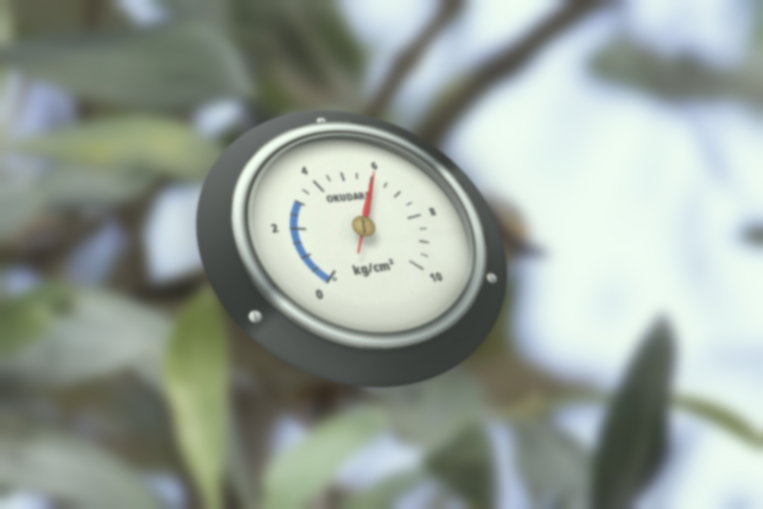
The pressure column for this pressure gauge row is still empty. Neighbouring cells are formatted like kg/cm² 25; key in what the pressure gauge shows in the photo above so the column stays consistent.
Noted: kg/cm² 6
